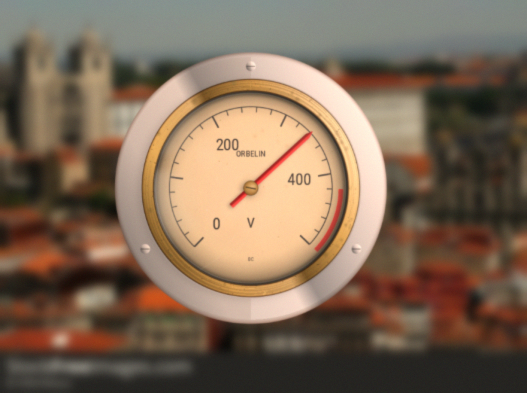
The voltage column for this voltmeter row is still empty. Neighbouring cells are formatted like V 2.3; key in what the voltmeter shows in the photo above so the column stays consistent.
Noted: V 340
